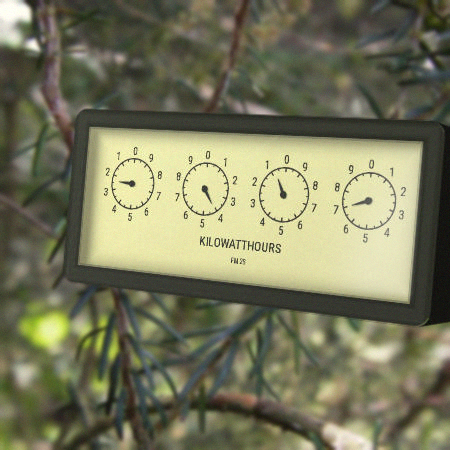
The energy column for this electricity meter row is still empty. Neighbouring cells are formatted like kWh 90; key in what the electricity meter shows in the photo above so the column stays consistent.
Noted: kWh 2407
